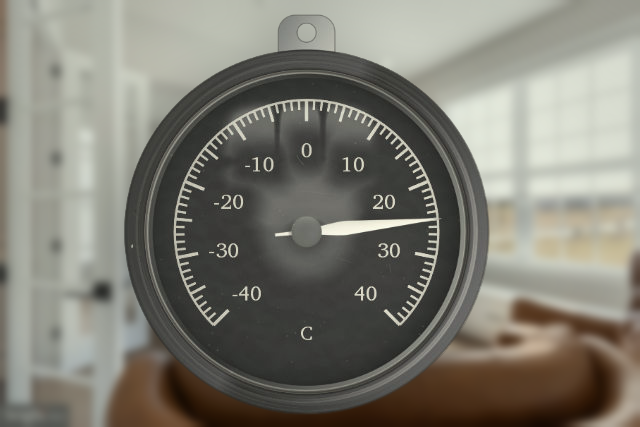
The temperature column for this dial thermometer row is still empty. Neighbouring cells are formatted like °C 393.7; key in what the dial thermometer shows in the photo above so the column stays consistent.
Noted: °C 25
